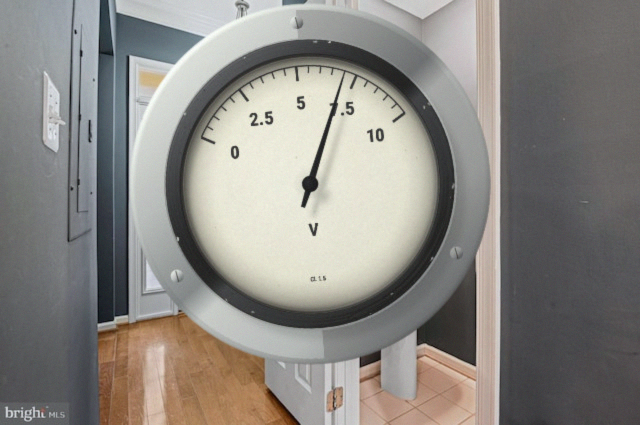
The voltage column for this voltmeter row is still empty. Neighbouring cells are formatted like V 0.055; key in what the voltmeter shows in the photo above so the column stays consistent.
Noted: V 7
